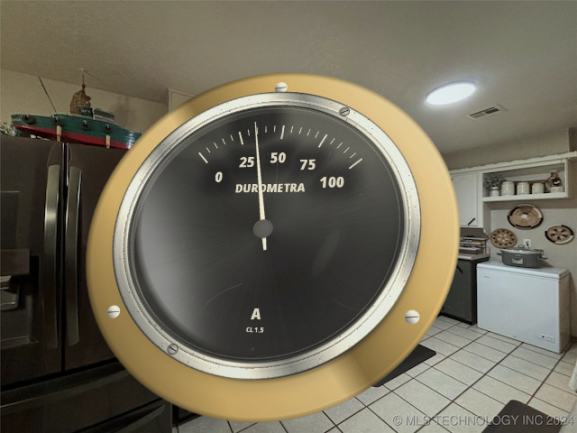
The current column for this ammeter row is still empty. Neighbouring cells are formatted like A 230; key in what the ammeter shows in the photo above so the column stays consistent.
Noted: A 35
